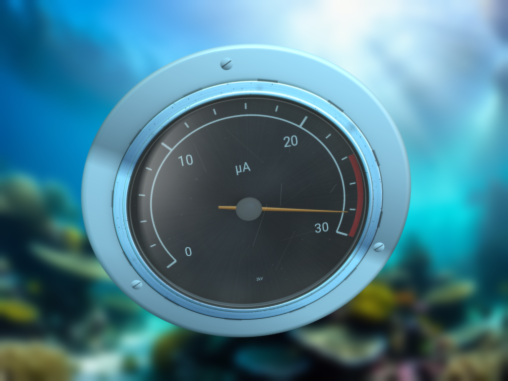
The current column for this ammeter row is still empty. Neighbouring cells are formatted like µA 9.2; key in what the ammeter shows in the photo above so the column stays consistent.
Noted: µA 28
